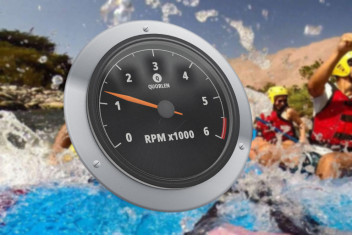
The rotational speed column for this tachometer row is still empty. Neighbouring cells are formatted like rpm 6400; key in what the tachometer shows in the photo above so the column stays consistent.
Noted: rpm 1250
